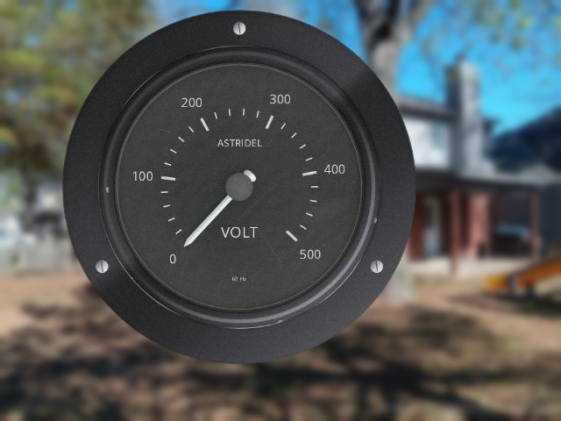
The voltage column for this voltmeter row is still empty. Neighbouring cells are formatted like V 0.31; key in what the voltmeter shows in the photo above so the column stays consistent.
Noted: V 0
